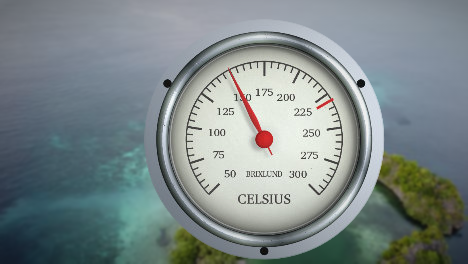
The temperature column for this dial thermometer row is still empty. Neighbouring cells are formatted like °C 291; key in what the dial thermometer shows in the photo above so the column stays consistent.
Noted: °C 150
